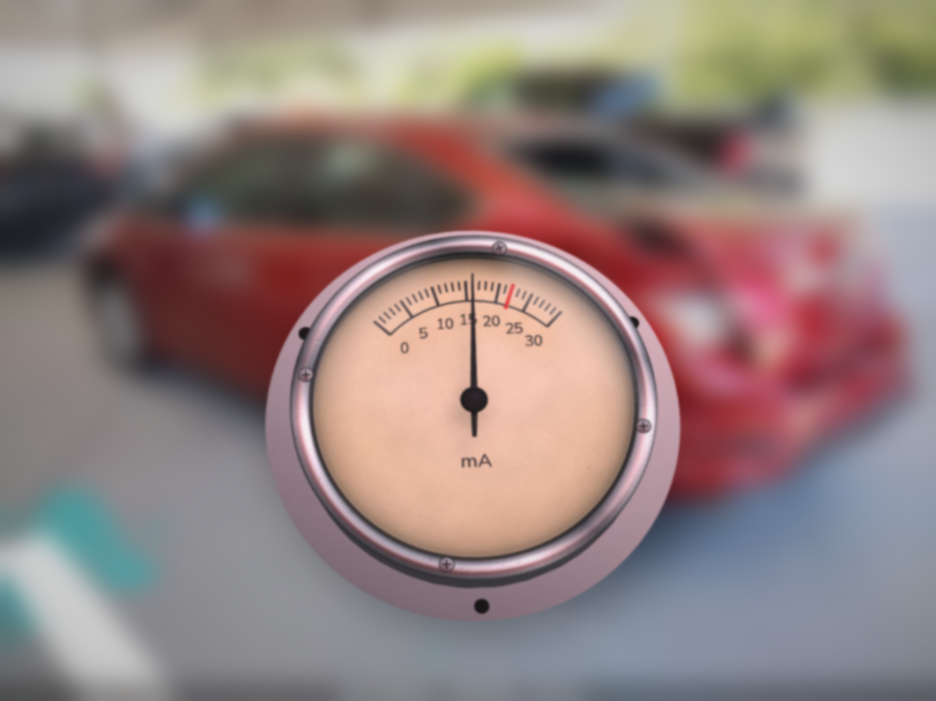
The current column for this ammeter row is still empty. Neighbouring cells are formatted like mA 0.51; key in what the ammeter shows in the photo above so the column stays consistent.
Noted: mA 16
